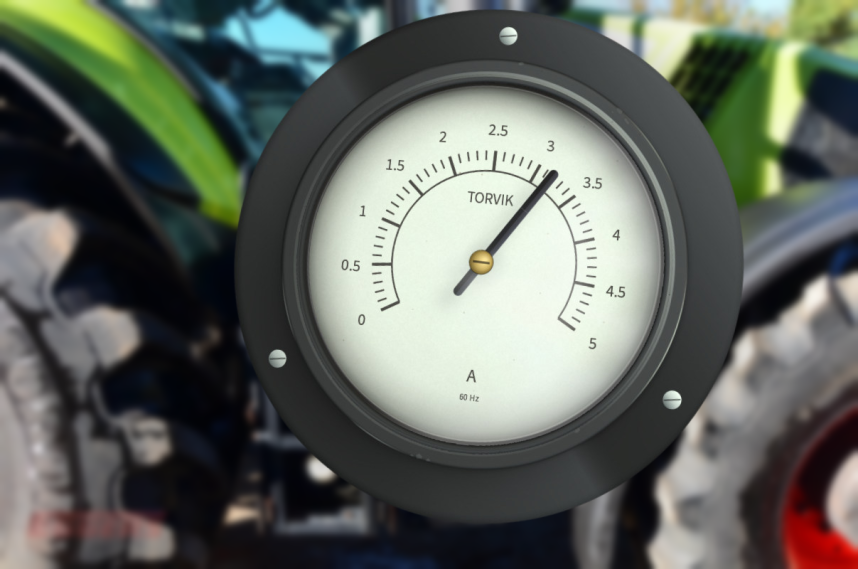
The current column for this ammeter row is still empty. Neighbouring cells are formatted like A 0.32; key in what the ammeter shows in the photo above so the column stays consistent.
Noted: A 3.2
